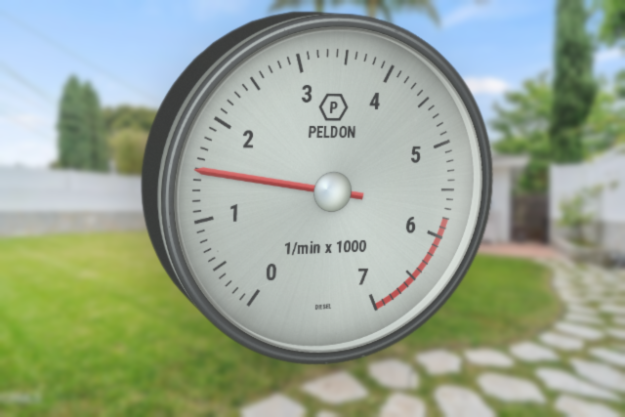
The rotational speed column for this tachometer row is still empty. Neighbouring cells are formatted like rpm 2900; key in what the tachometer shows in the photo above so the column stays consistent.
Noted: rpm 1500
